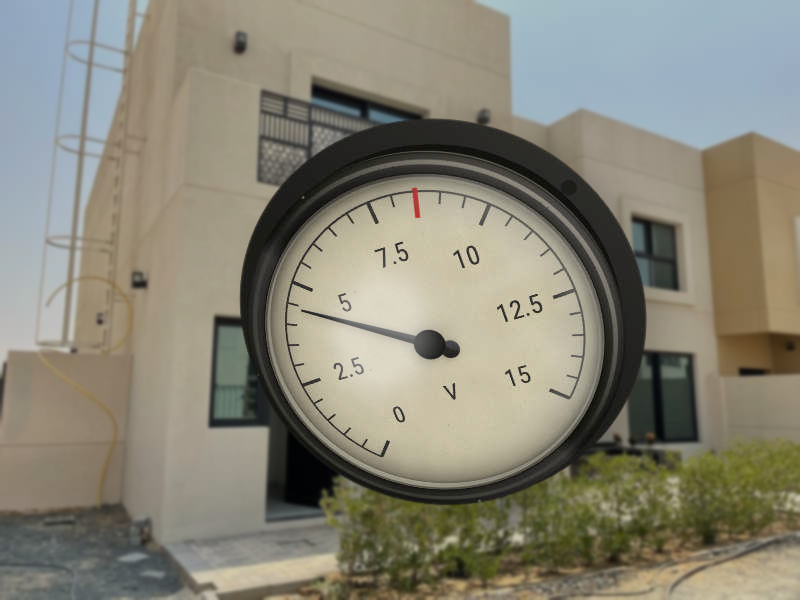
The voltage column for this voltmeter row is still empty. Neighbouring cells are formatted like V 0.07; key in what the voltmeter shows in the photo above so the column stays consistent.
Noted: V 4.5
